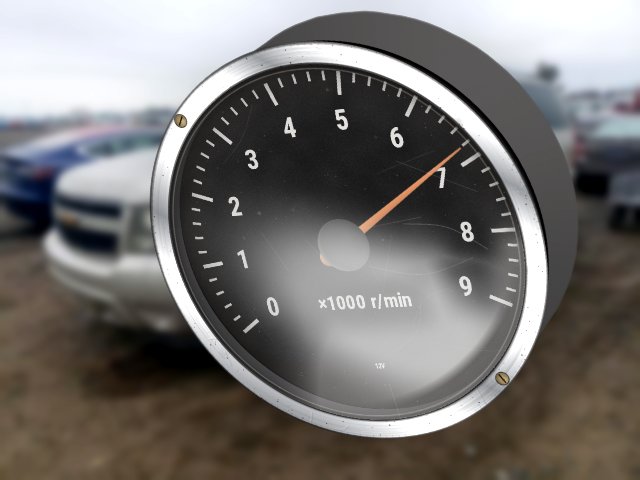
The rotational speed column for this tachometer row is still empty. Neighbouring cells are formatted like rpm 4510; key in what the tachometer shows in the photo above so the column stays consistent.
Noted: rpm 6800
